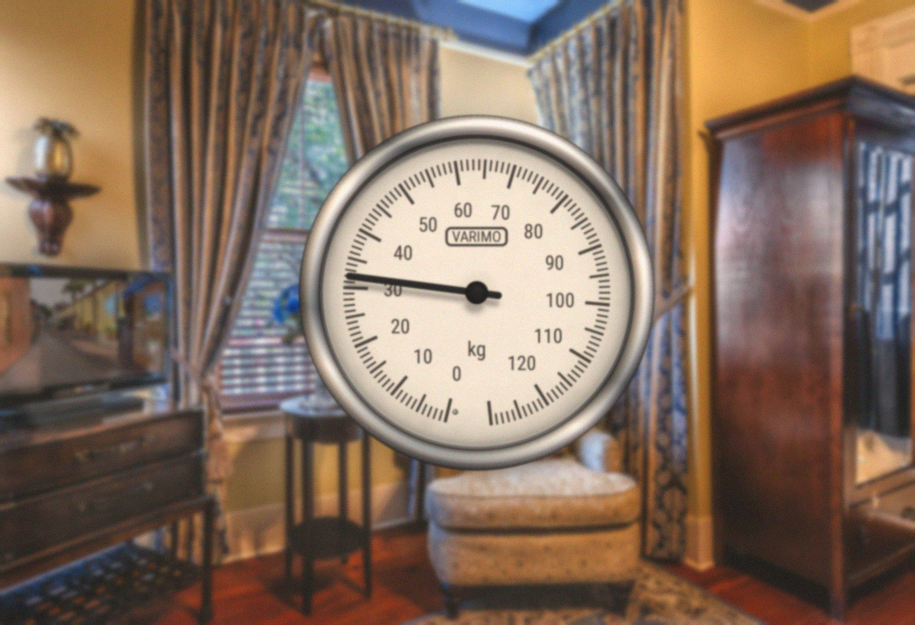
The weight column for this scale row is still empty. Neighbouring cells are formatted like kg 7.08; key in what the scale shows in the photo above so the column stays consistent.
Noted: kg 32
